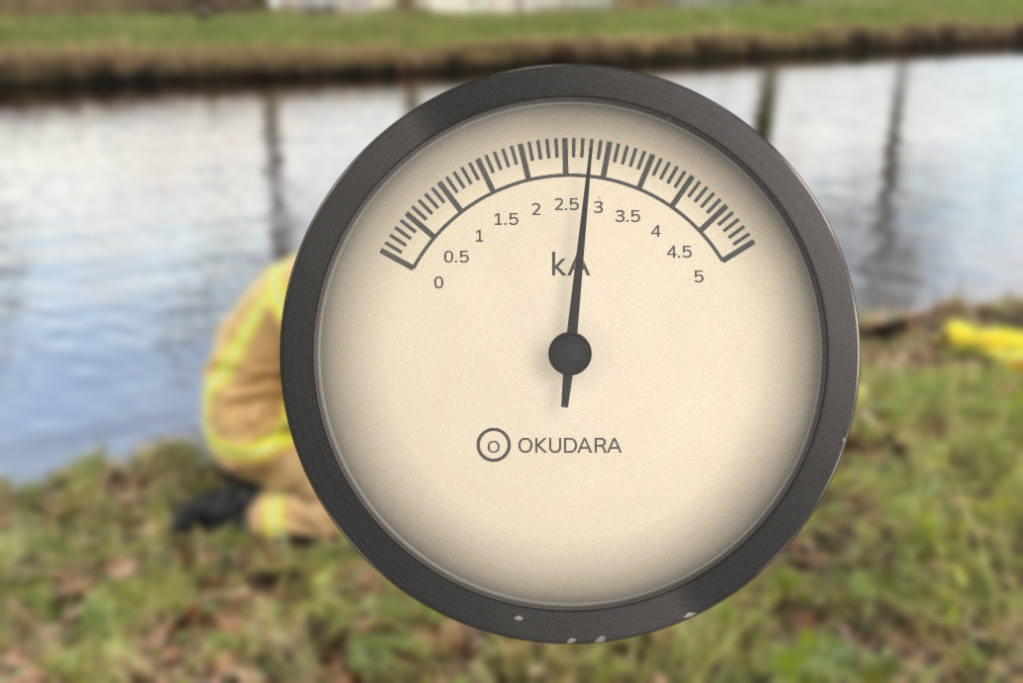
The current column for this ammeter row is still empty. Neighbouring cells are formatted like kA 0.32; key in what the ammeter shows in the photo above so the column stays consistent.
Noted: kA 2.8
